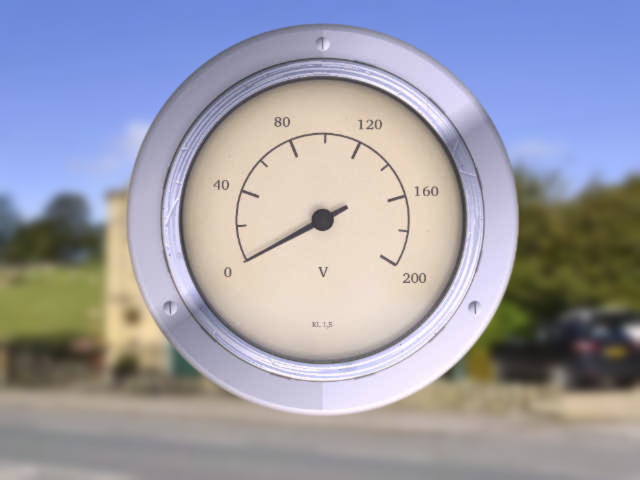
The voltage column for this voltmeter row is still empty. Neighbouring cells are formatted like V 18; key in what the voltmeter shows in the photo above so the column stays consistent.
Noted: V 0
